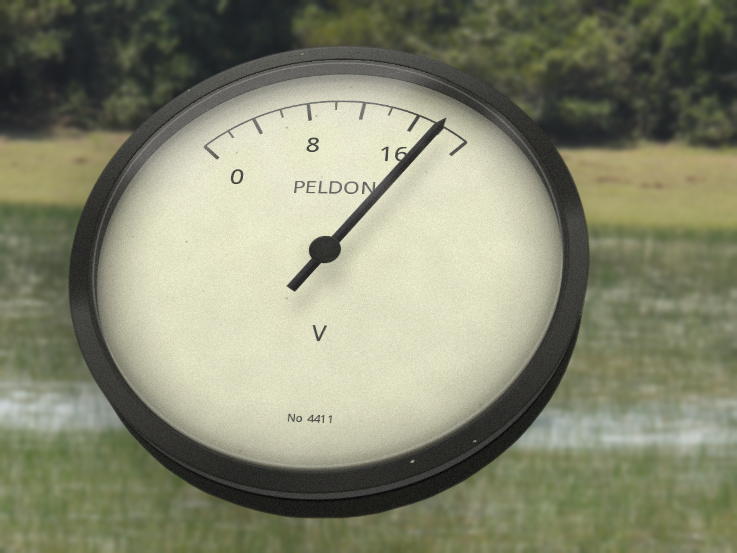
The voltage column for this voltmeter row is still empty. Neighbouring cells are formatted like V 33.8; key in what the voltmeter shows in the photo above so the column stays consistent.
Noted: V 18
